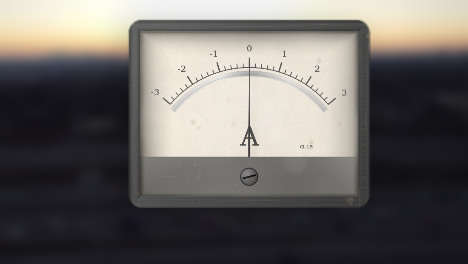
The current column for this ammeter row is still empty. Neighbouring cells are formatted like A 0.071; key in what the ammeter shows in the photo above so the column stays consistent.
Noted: A 0
